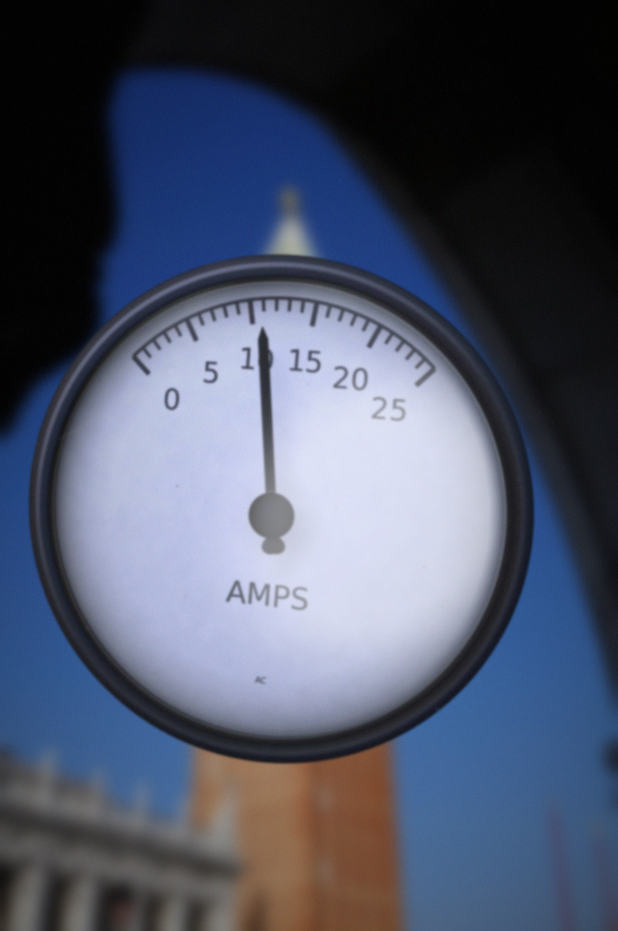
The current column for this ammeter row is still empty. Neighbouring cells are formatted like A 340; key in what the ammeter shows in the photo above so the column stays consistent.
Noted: A 11
